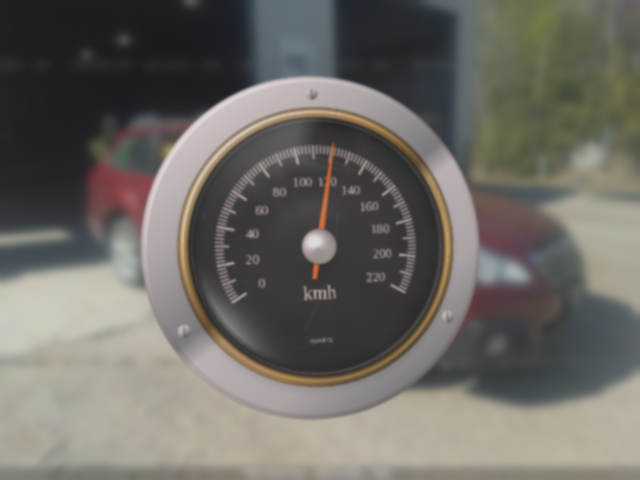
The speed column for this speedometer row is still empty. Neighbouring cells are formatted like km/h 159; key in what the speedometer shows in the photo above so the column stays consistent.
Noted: km/h 120
